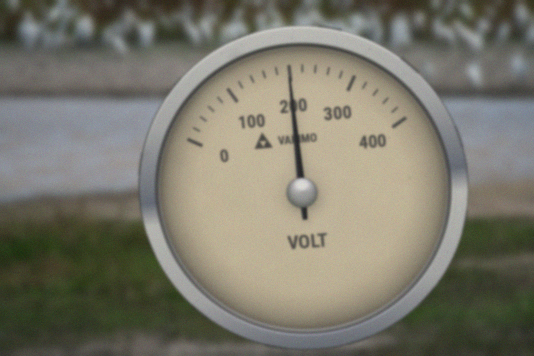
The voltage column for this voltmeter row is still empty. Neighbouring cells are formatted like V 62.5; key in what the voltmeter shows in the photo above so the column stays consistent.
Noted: V 200
